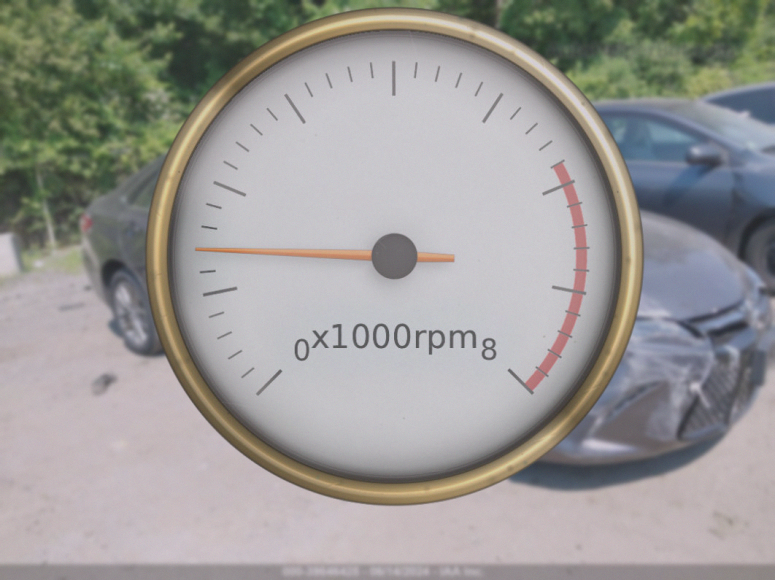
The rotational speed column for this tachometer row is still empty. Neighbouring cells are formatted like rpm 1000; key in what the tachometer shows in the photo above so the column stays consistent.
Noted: rpm 1400
